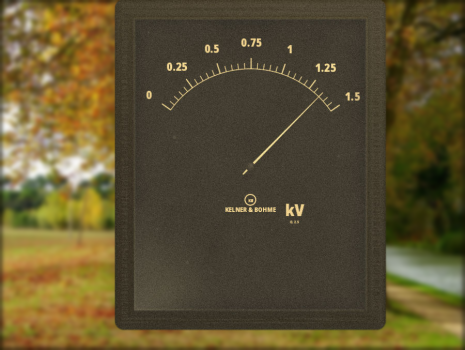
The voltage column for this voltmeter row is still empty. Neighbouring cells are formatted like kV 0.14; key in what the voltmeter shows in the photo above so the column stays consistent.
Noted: kV 1.35
